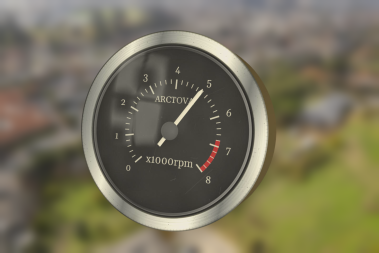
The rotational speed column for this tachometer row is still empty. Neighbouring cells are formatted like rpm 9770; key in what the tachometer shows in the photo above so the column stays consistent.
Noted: rpm 5000
